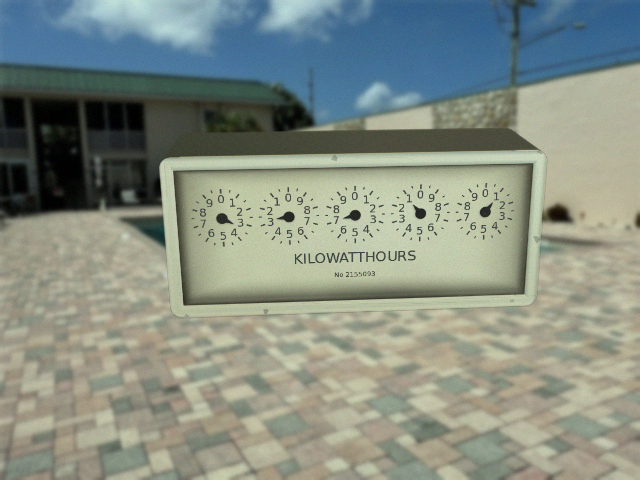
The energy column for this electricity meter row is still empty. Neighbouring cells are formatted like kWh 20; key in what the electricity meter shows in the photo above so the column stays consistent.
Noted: kWh 32711
